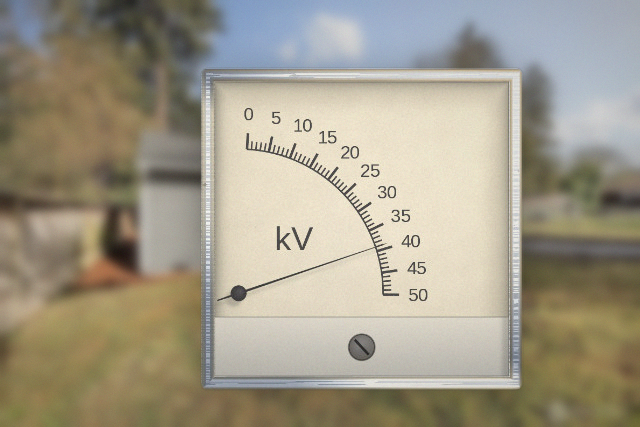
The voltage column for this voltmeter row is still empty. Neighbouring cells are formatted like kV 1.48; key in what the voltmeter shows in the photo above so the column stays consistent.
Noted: kV 39
